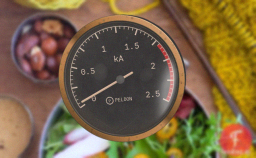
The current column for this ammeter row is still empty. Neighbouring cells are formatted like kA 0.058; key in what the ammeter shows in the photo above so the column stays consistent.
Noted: kA 0.05
